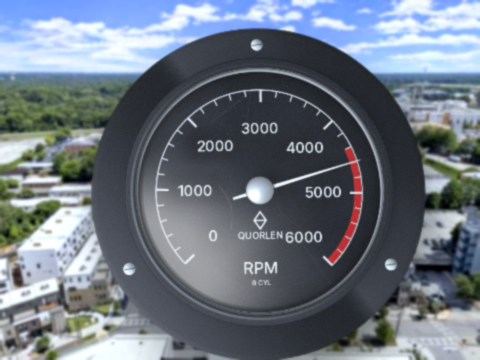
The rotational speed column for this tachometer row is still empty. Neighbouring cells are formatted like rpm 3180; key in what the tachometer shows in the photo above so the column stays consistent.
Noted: rpm 4600
